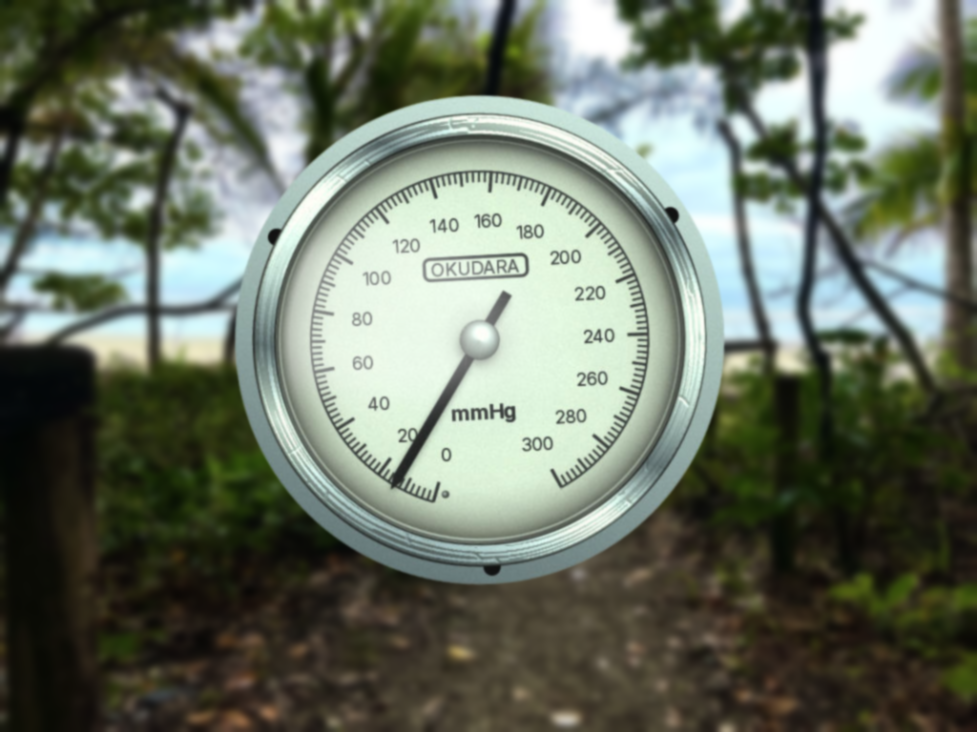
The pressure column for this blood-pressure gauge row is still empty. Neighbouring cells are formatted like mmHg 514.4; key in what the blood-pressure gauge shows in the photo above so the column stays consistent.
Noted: mmHg 14
